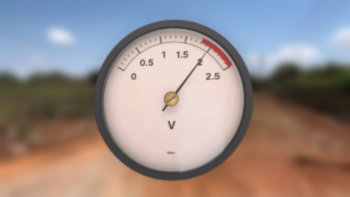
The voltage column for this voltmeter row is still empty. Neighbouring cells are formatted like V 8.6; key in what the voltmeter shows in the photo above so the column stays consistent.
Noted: V 2
